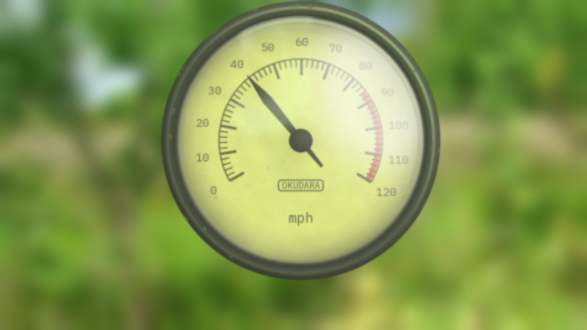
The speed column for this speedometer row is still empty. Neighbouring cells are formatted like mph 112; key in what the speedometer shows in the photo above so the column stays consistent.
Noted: mph 40
